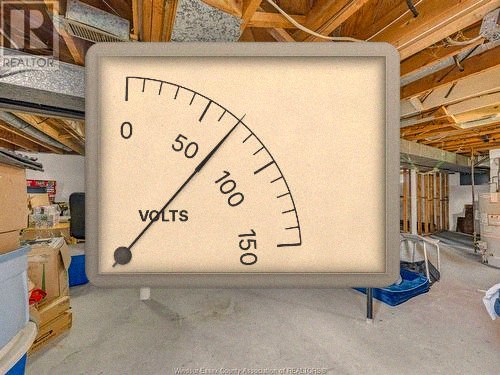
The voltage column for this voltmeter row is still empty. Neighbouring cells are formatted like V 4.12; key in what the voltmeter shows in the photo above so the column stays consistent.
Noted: V 70
